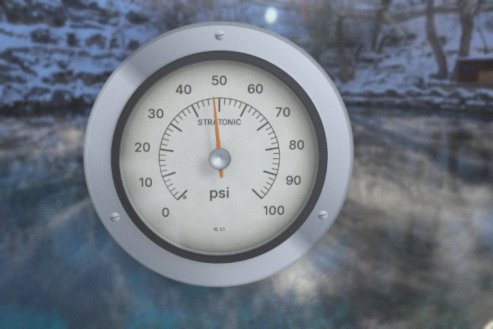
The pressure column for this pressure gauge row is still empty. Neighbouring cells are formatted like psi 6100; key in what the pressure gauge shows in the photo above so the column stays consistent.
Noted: psi 48
